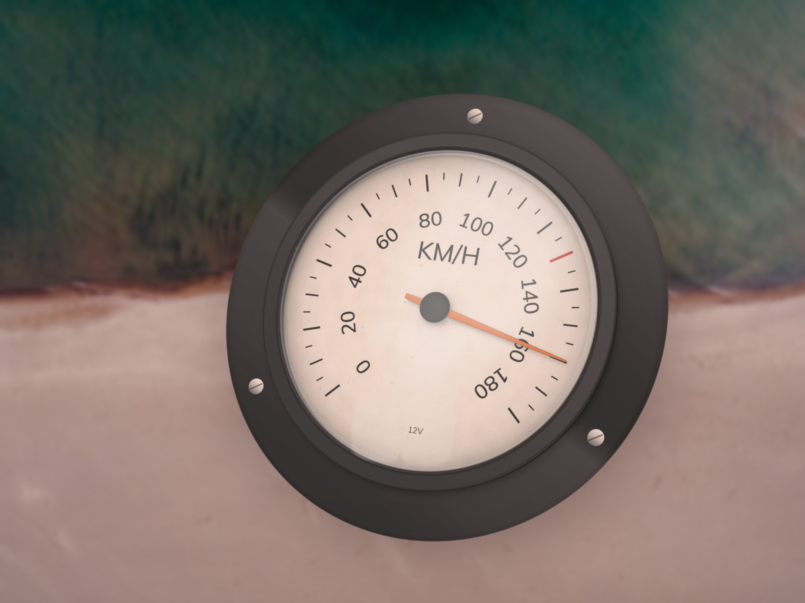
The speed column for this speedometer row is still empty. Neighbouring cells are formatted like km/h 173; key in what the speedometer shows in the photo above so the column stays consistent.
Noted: km/h 160
